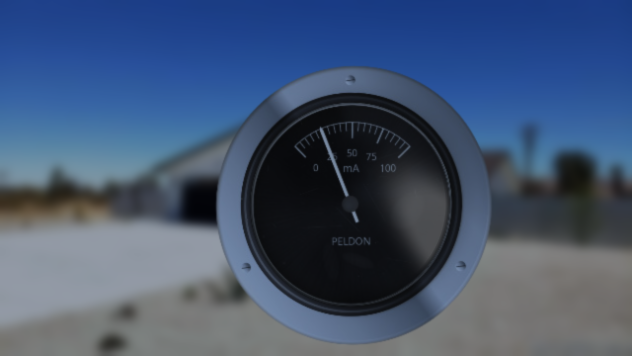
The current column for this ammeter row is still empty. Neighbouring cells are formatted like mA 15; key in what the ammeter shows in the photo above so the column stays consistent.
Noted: mA 25
